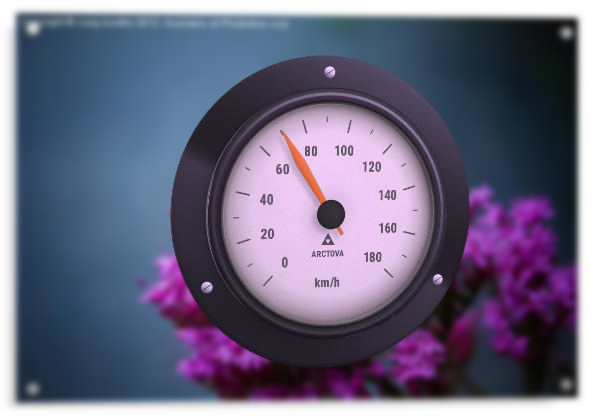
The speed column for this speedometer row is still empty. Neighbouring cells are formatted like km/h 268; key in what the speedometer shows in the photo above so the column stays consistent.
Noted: km/h 70
